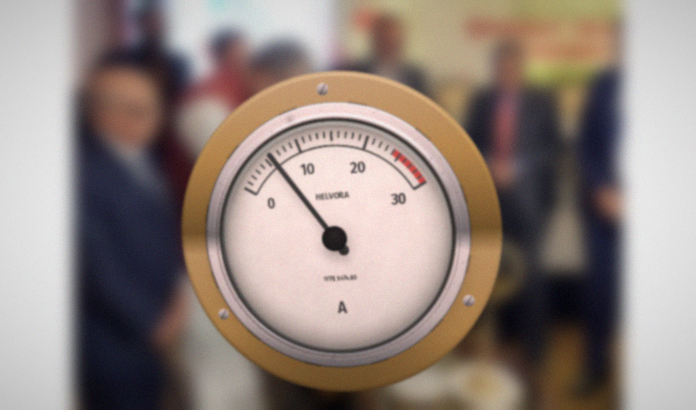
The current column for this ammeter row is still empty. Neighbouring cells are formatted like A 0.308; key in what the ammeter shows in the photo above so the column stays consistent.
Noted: A 6
